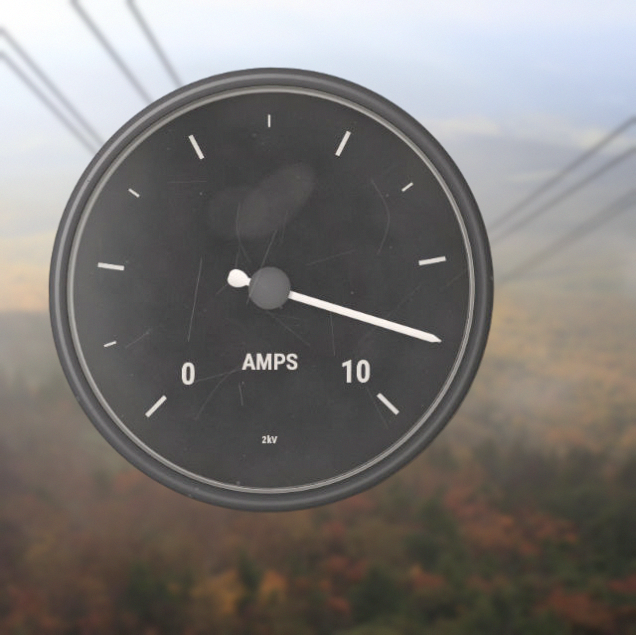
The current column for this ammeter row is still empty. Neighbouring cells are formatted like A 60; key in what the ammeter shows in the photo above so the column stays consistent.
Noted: A 9
